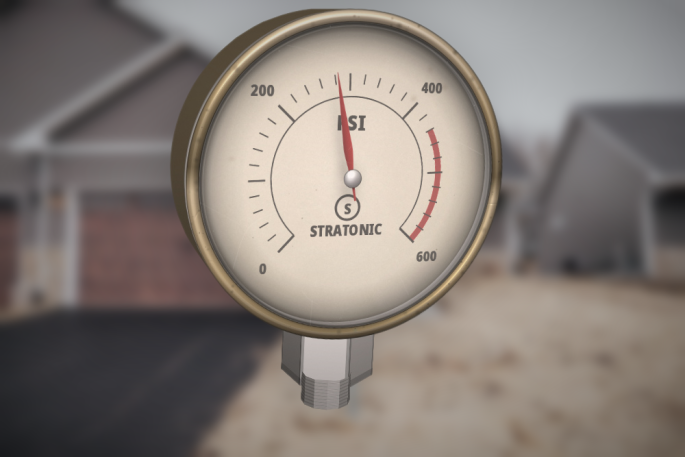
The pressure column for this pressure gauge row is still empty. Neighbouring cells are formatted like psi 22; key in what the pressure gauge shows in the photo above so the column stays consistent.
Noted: psi 280
